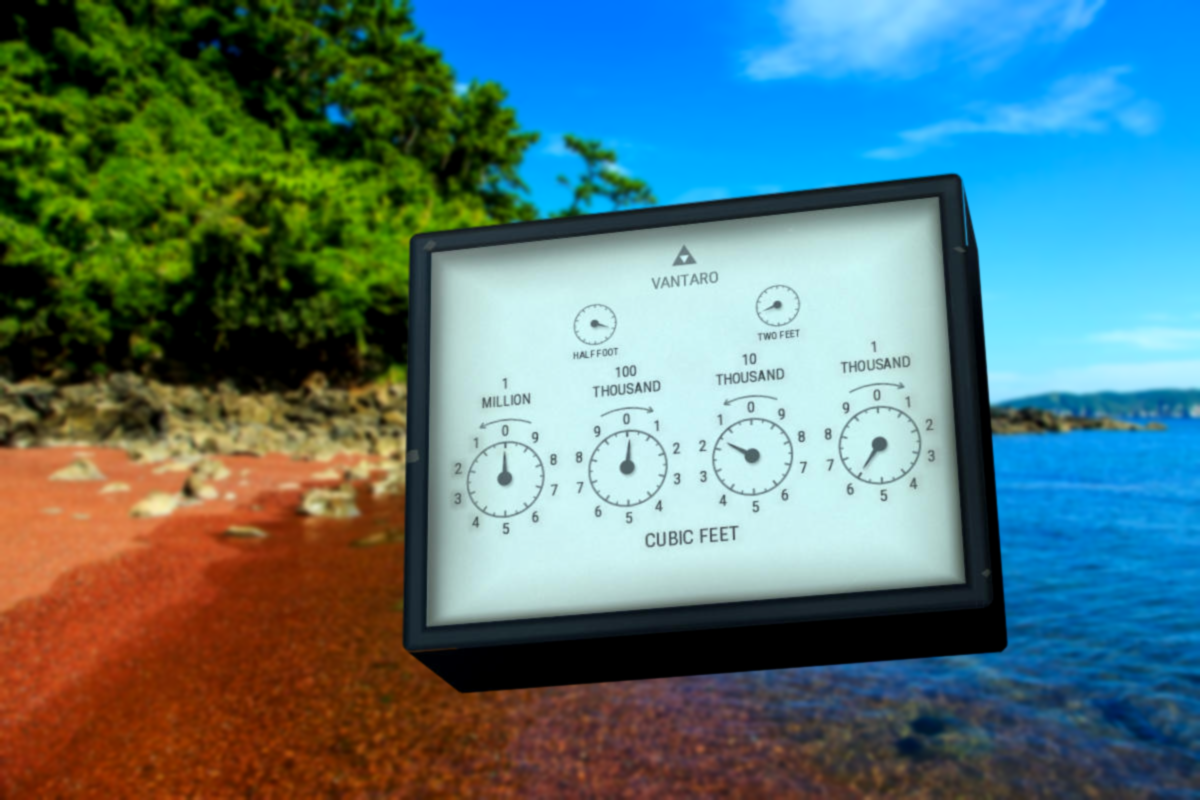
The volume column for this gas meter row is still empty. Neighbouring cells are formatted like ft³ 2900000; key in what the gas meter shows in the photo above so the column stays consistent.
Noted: ft³ 1600
